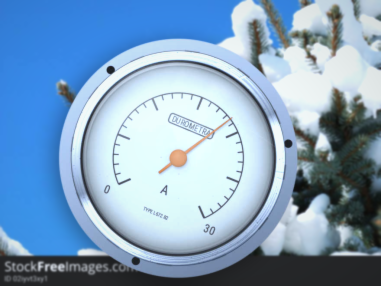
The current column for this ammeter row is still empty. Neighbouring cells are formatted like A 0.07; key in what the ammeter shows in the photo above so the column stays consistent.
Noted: A 18.5
